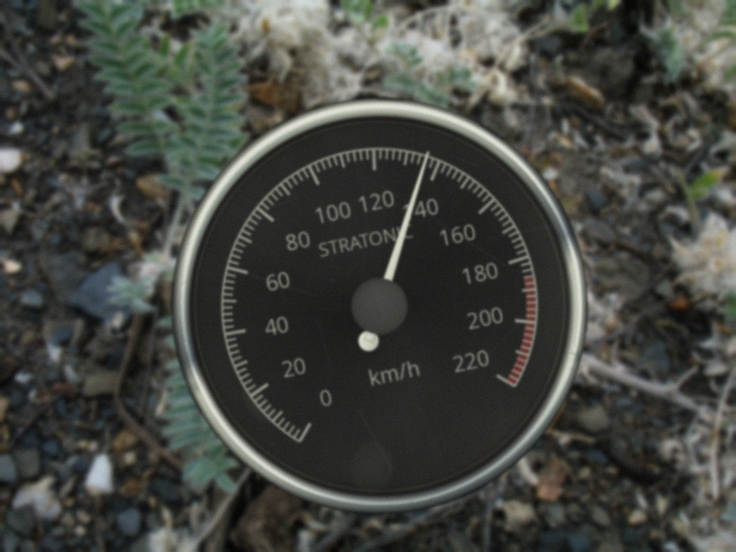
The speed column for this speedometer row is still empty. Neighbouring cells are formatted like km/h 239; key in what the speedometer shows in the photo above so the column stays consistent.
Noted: km/h 136
